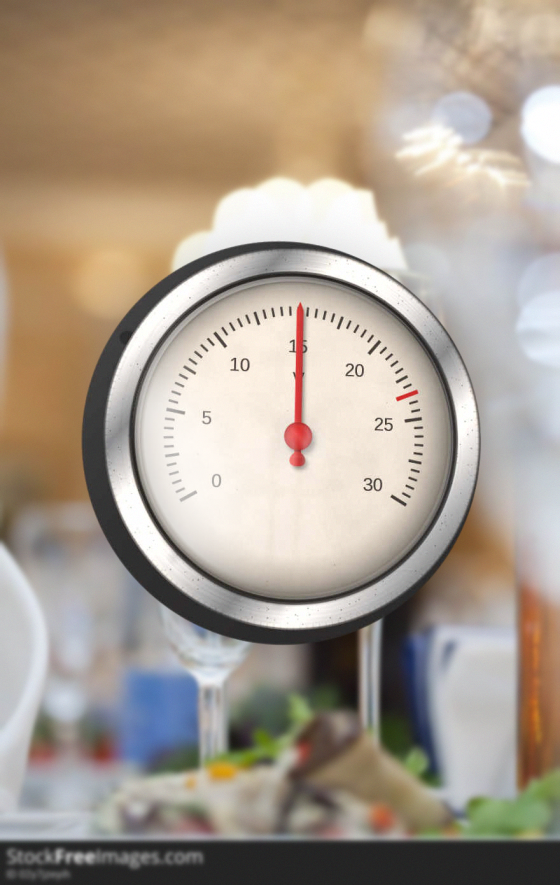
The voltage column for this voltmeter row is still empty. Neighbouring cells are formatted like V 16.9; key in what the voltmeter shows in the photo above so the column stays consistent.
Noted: V 15
